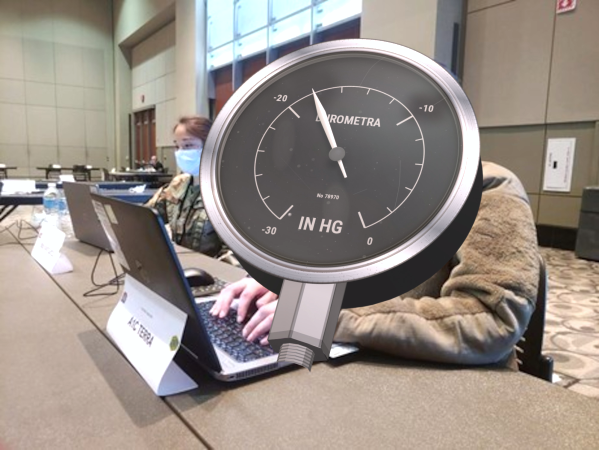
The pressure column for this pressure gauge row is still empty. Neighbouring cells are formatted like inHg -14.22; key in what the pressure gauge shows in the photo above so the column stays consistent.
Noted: inHg -18
